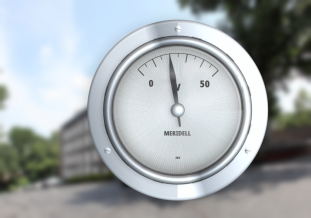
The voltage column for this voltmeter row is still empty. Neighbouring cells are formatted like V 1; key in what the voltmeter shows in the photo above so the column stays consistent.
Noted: V 20
